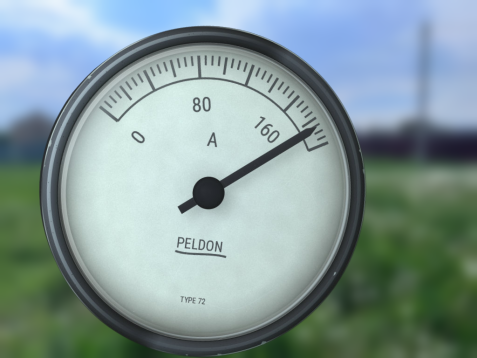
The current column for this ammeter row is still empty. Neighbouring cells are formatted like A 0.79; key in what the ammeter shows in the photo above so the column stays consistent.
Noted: A 185
